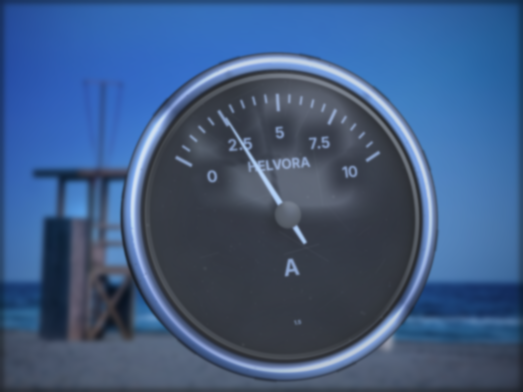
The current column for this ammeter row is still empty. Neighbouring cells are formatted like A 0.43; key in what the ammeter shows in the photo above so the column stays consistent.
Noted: A 2.5
